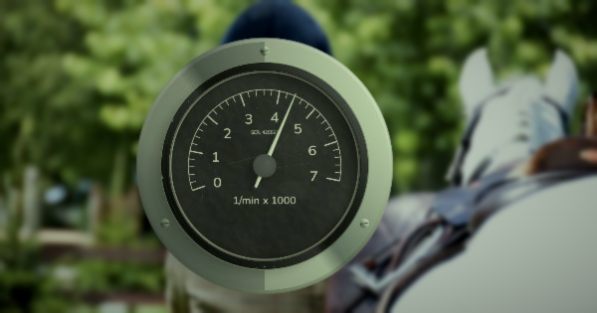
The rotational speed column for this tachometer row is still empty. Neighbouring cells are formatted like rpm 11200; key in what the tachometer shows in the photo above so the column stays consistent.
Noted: rpm 4400
